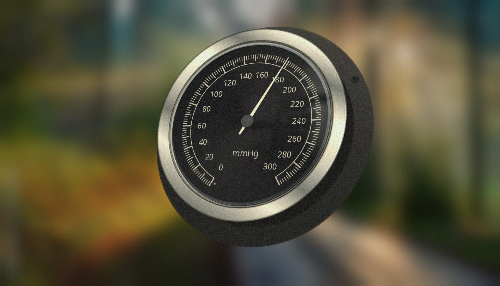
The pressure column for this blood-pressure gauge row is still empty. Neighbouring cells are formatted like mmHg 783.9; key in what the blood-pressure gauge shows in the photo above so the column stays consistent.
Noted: mmHg 180
